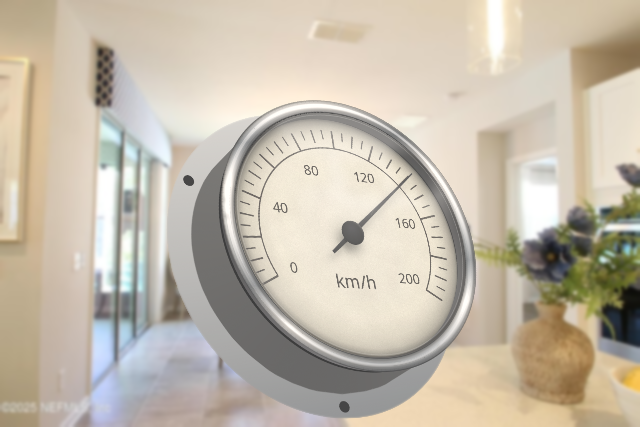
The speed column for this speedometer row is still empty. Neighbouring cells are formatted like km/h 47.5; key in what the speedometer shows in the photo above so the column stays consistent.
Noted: km/h 140
